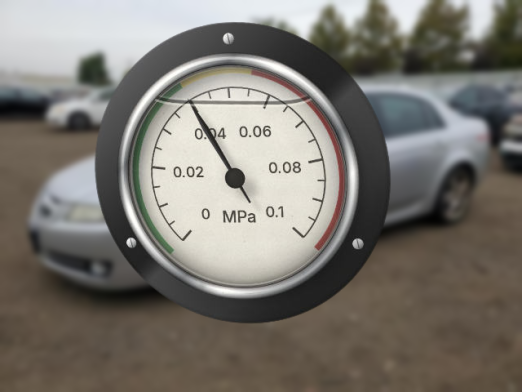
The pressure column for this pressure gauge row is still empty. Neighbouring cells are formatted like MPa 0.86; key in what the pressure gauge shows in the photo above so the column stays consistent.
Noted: MPa 0.04
